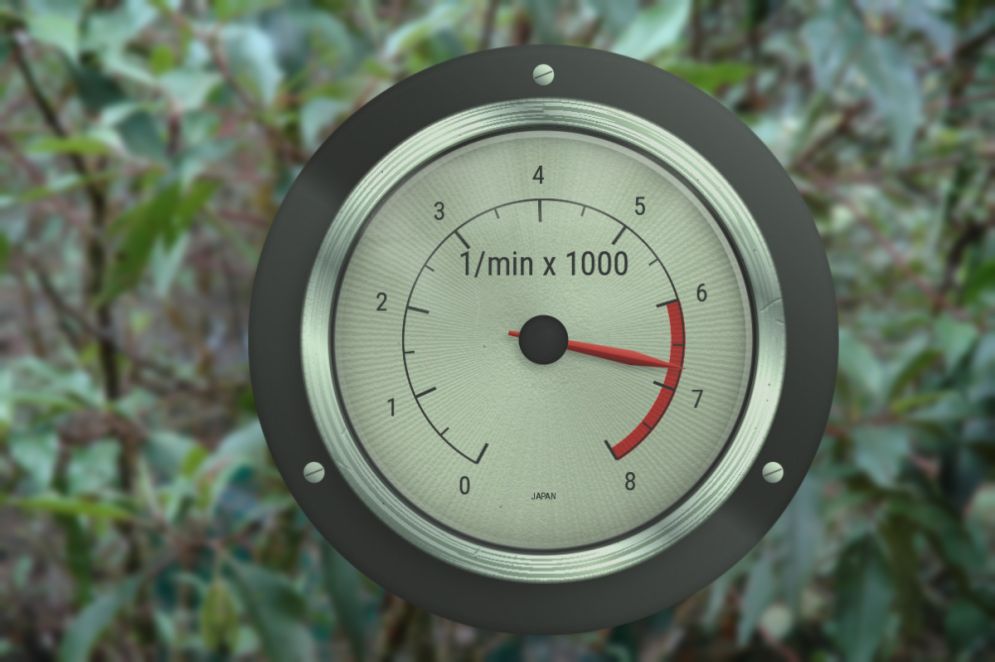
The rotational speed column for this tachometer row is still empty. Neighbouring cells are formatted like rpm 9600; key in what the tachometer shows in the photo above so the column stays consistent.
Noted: rpm 6750
